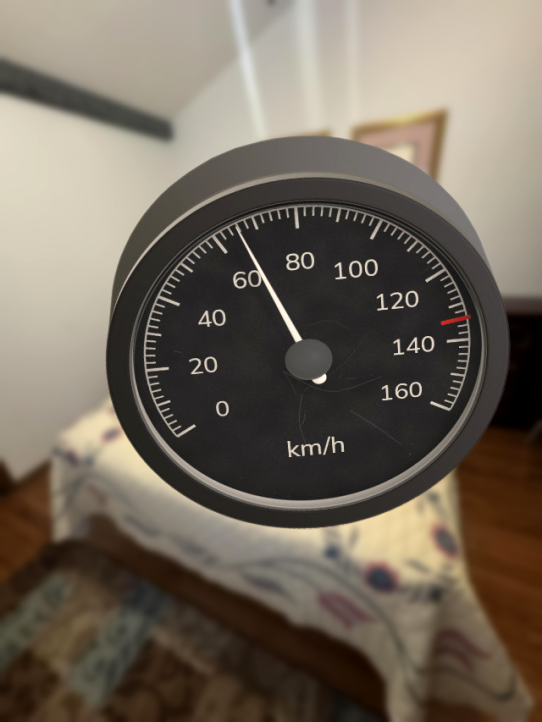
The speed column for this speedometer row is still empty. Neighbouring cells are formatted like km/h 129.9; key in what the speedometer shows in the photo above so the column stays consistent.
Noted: km/h 66
